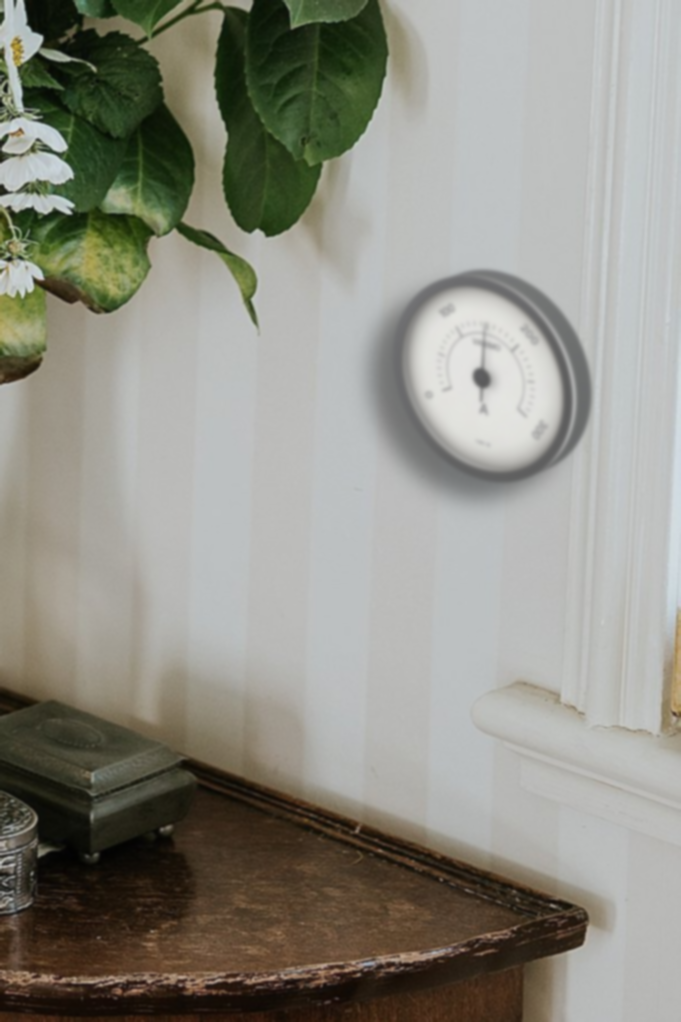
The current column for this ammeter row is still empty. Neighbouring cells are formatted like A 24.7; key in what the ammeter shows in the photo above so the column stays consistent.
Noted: A 150
